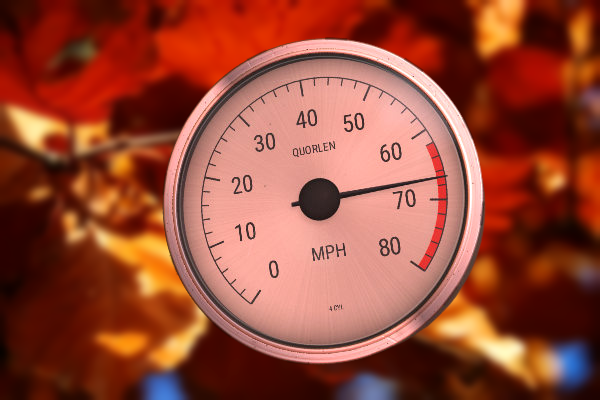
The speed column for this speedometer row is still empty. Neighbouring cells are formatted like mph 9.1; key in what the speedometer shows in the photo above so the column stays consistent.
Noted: mph 67
